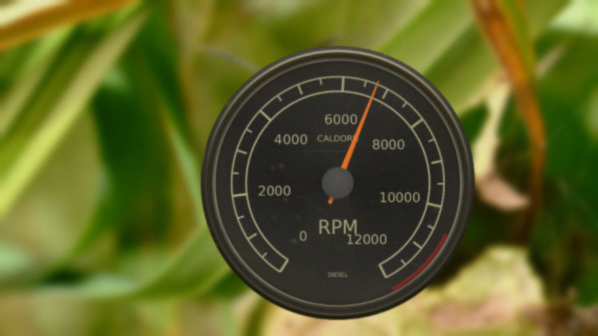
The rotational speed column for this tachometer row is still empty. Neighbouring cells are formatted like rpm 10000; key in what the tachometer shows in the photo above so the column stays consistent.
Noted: rpm 6750
